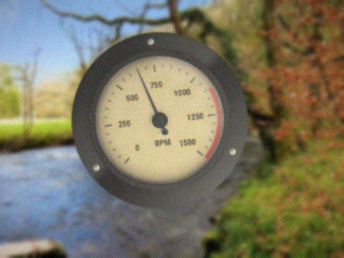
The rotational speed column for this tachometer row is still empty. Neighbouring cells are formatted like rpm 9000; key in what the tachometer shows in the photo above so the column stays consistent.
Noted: rpm 650
